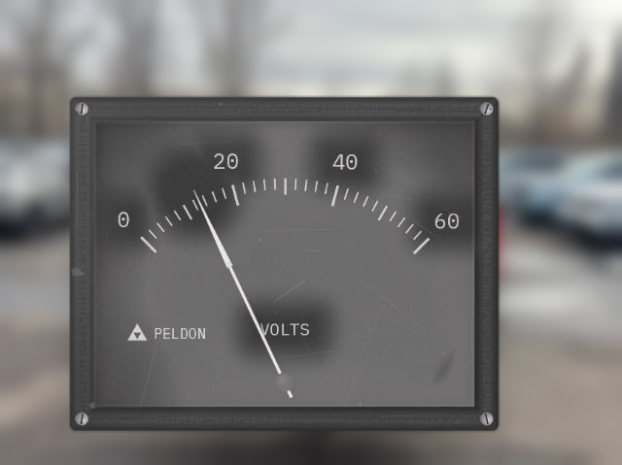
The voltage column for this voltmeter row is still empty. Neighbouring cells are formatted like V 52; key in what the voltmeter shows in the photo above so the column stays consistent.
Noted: V 13
